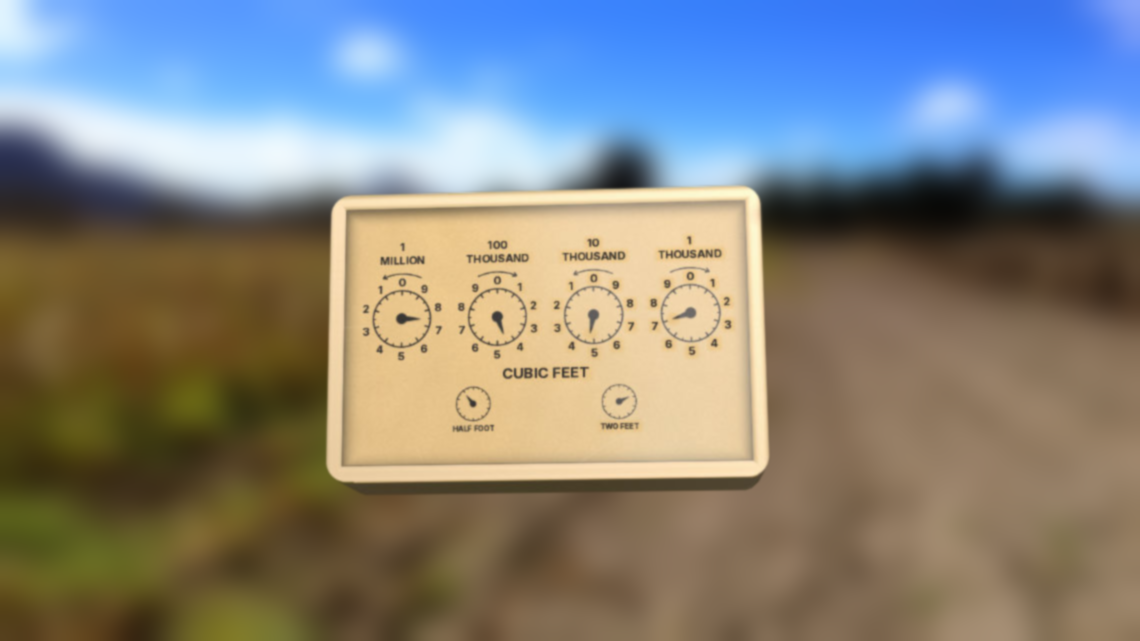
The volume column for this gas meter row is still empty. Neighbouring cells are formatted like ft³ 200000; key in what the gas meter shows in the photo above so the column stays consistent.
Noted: ft³ 744700
